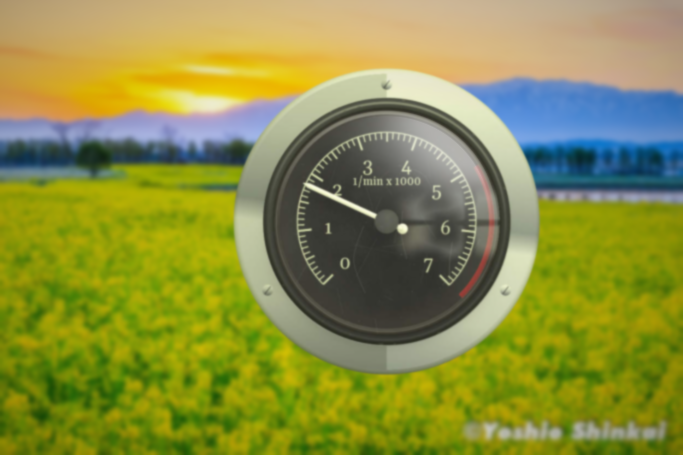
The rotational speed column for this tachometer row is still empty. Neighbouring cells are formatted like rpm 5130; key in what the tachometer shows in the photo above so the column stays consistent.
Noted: rpm 1800
